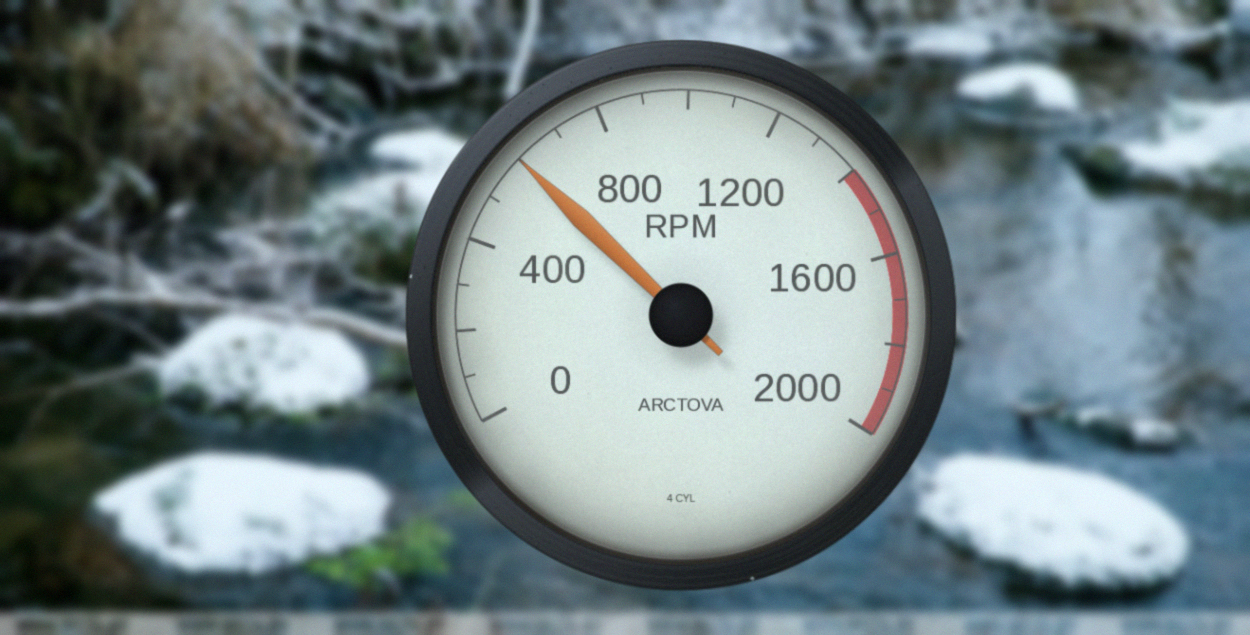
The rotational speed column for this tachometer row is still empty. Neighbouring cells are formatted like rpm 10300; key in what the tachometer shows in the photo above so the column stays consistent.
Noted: rpm 600
